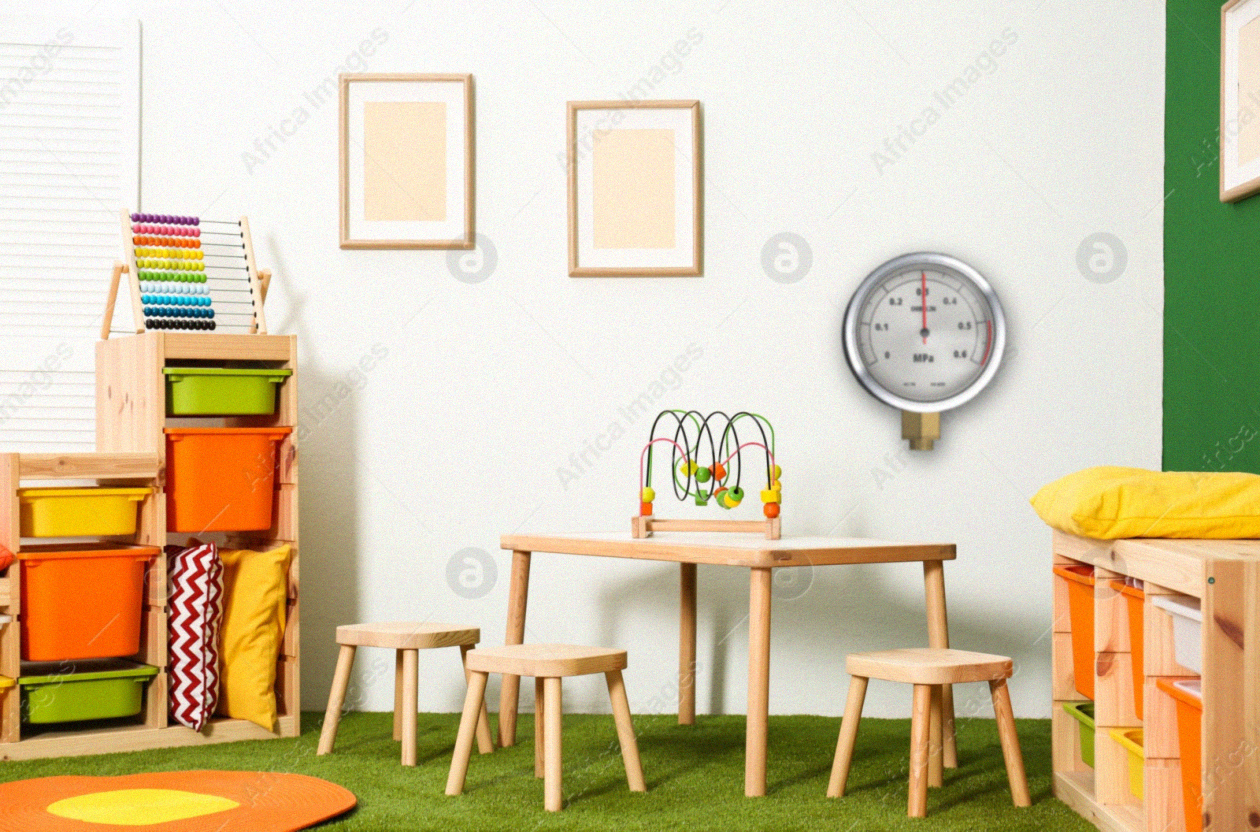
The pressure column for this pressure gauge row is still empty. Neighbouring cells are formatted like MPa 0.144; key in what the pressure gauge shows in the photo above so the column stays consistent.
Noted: MPa 0.3
